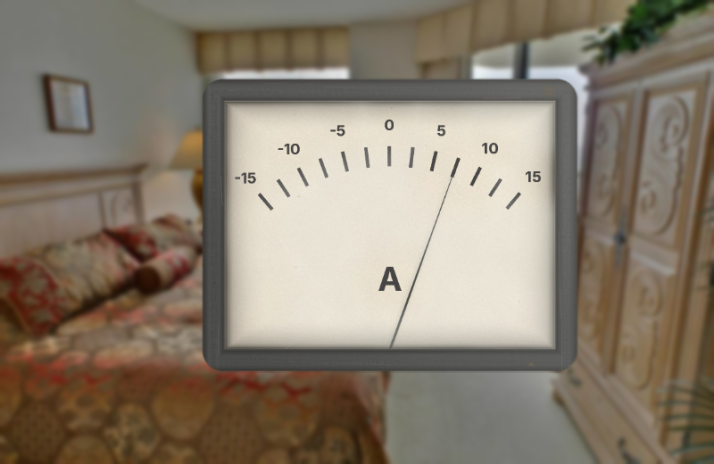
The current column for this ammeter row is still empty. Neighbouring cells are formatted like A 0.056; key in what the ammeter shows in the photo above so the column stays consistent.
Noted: A 7.5
